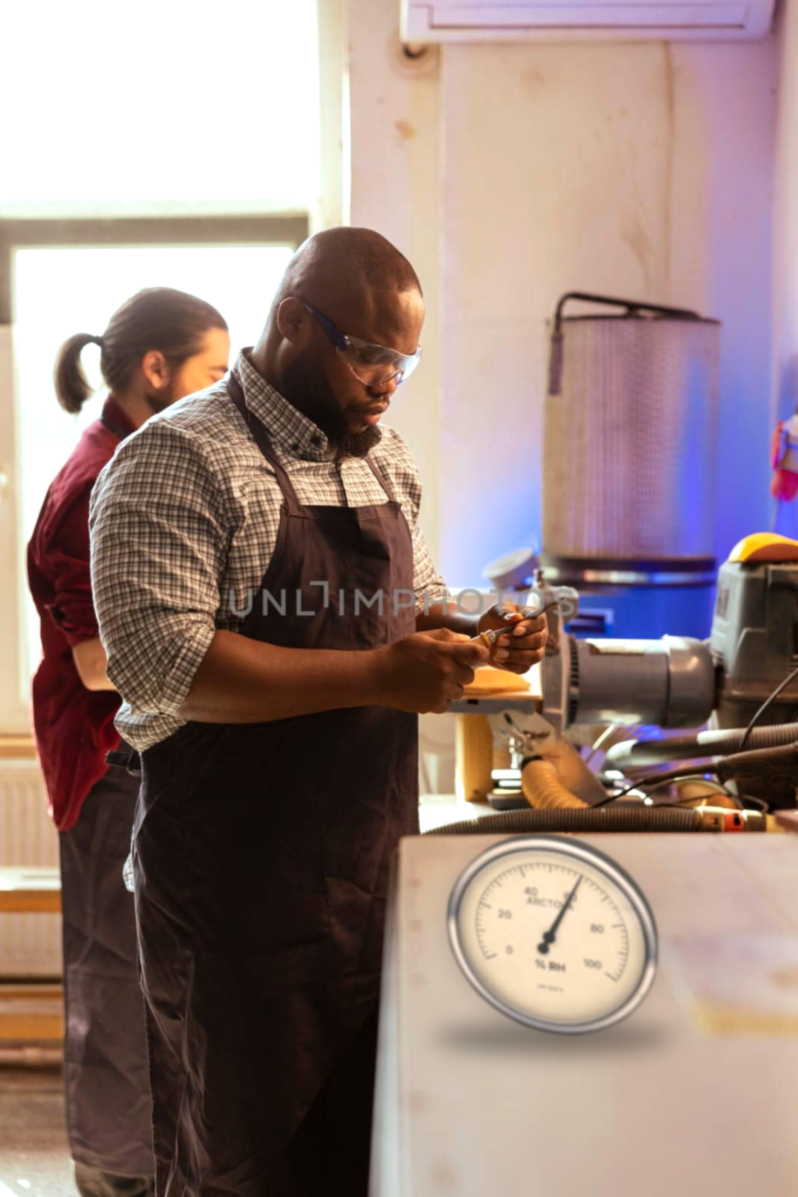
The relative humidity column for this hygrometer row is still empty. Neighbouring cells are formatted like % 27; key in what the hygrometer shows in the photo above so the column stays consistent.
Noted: % 60
